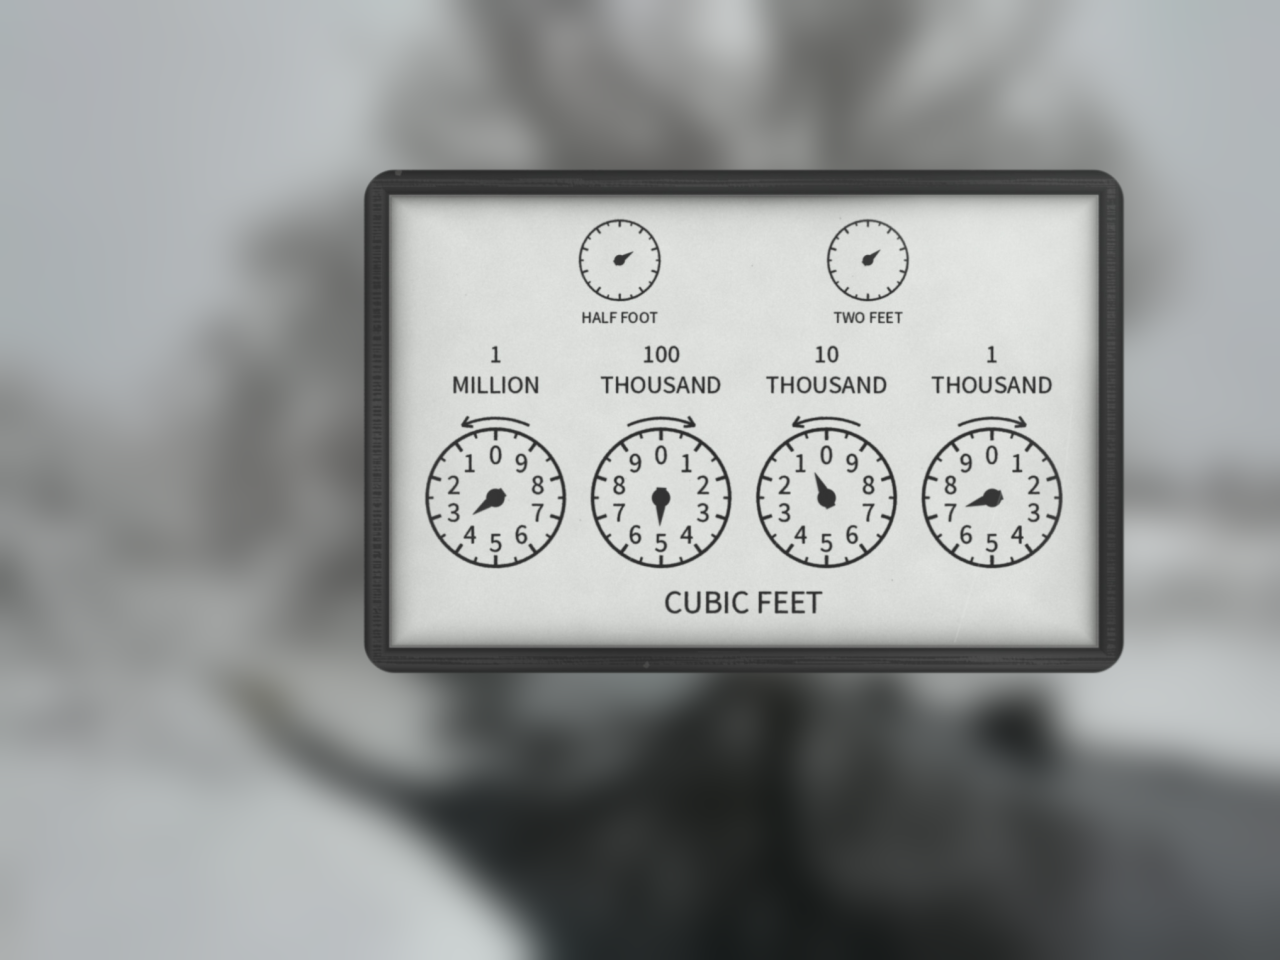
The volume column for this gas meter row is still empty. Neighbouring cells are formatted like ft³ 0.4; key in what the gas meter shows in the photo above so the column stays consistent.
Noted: ft³ 350700
